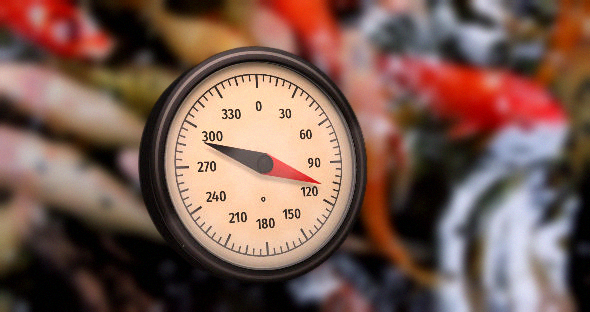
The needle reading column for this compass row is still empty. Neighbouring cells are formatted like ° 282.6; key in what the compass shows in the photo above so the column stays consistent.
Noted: ° 110
